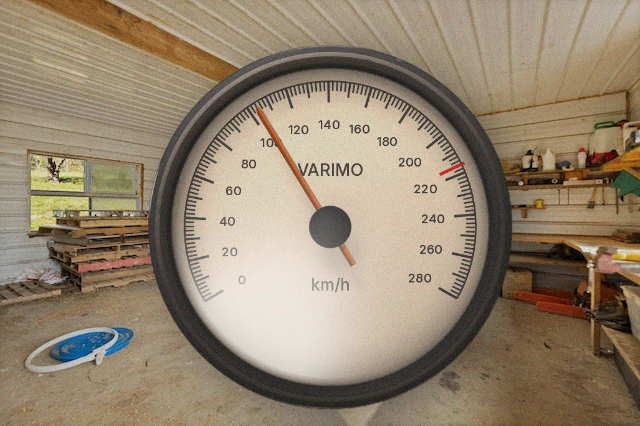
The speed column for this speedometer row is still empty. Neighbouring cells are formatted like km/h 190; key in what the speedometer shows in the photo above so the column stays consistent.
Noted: km/h 104
